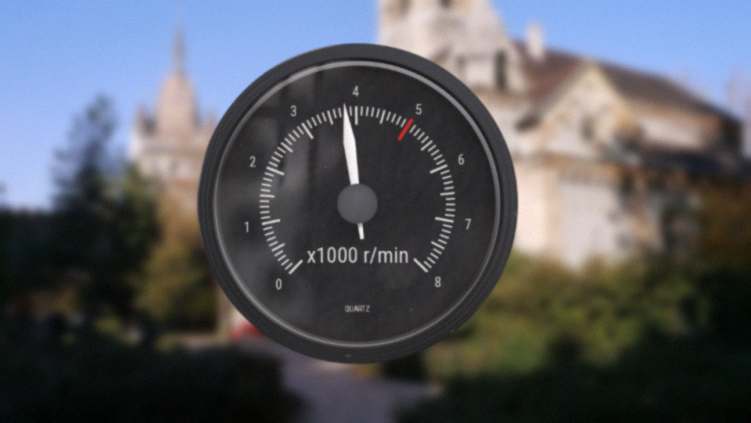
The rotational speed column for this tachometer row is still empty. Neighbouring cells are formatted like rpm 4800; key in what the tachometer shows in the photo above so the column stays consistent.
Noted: rpm 3800
